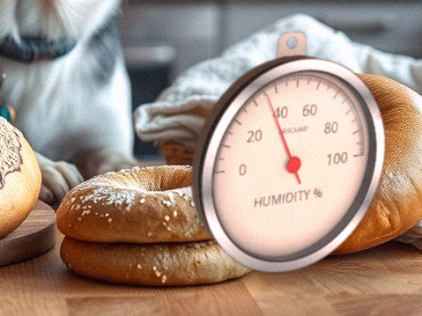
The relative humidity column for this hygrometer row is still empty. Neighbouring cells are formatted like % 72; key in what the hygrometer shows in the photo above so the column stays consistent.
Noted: % 35
